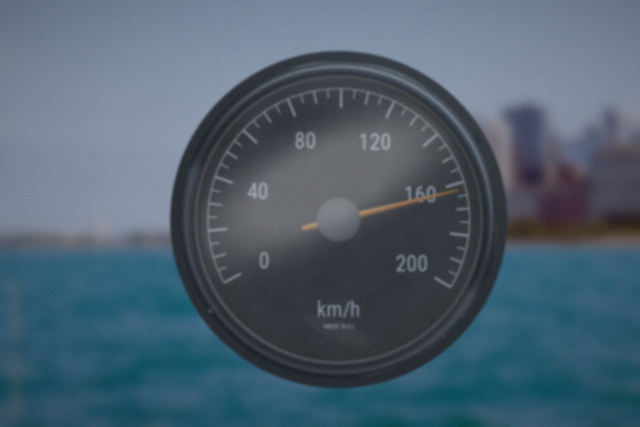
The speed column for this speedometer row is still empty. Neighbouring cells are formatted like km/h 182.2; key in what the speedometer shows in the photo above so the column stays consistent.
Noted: km/h 162.5
